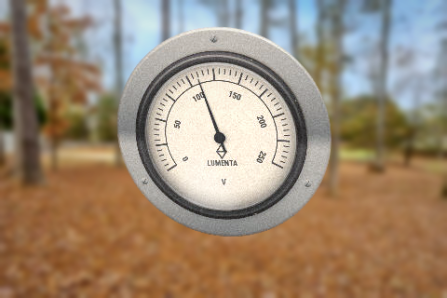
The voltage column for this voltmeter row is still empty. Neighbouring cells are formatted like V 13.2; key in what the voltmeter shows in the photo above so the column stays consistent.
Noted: V 110
